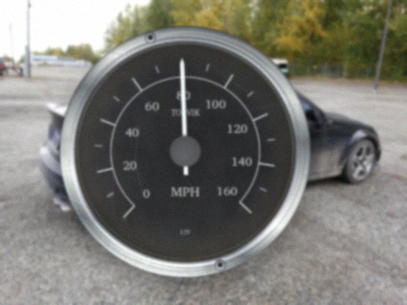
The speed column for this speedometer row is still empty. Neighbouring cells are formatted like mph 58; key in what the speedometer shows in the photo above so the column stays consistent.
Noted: mph 80
